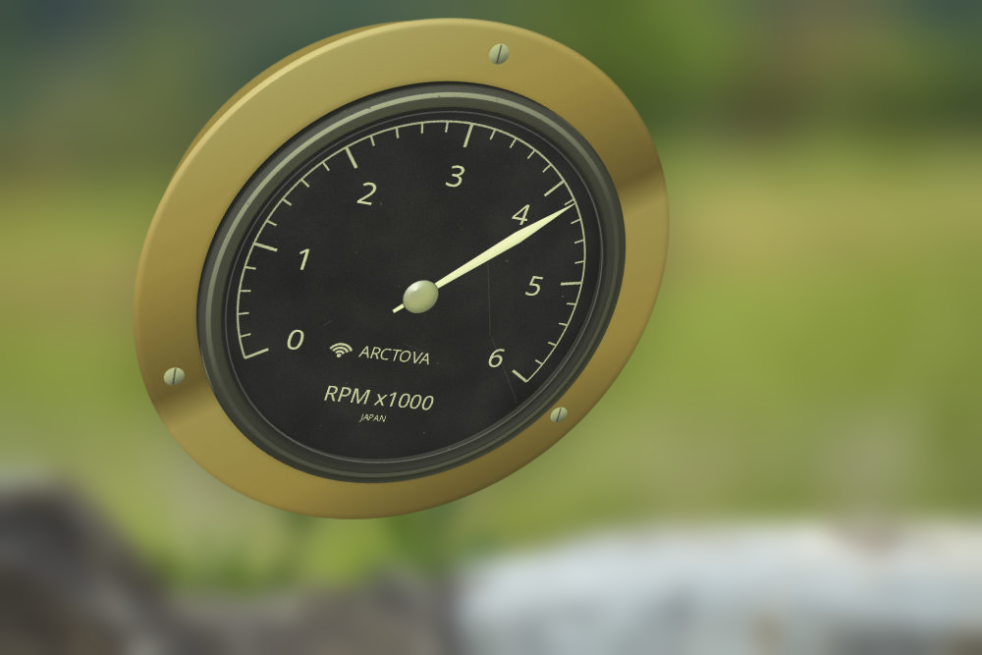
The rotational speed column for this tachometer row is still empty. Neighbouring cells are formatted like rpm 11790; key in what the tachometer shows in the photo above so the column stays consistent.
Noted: rpm 4200
